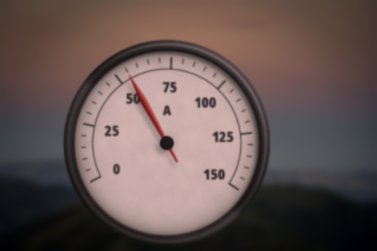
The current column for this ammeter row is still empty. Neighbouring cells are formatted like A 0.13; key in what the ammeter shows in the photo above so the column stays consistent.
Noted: A 55
